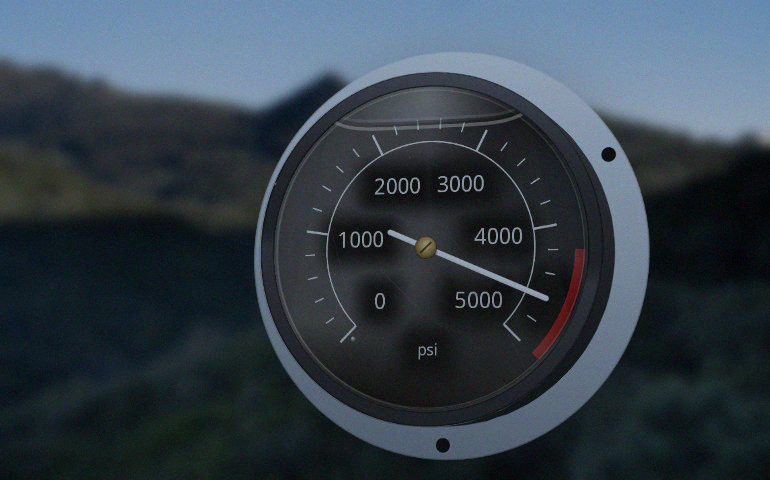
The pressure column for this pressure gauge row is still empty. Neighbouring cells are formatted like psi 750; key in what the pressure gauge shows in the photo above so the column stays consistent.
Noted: psi 4600
